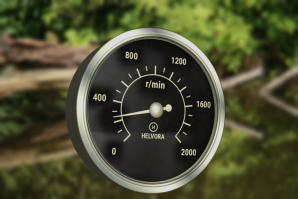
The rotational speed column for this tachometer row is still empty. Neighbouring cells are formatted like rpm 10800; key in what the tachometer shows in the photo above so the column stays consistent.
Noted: rpm 250
